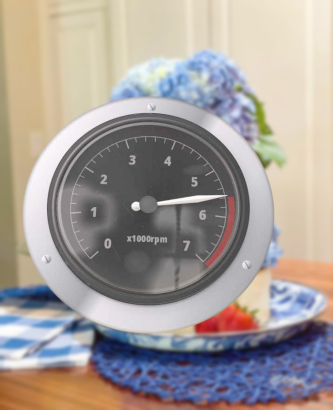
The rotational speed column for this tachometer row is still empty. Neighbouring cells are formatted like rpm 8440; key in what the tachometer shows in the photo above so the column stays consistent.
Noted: rpm 5600
